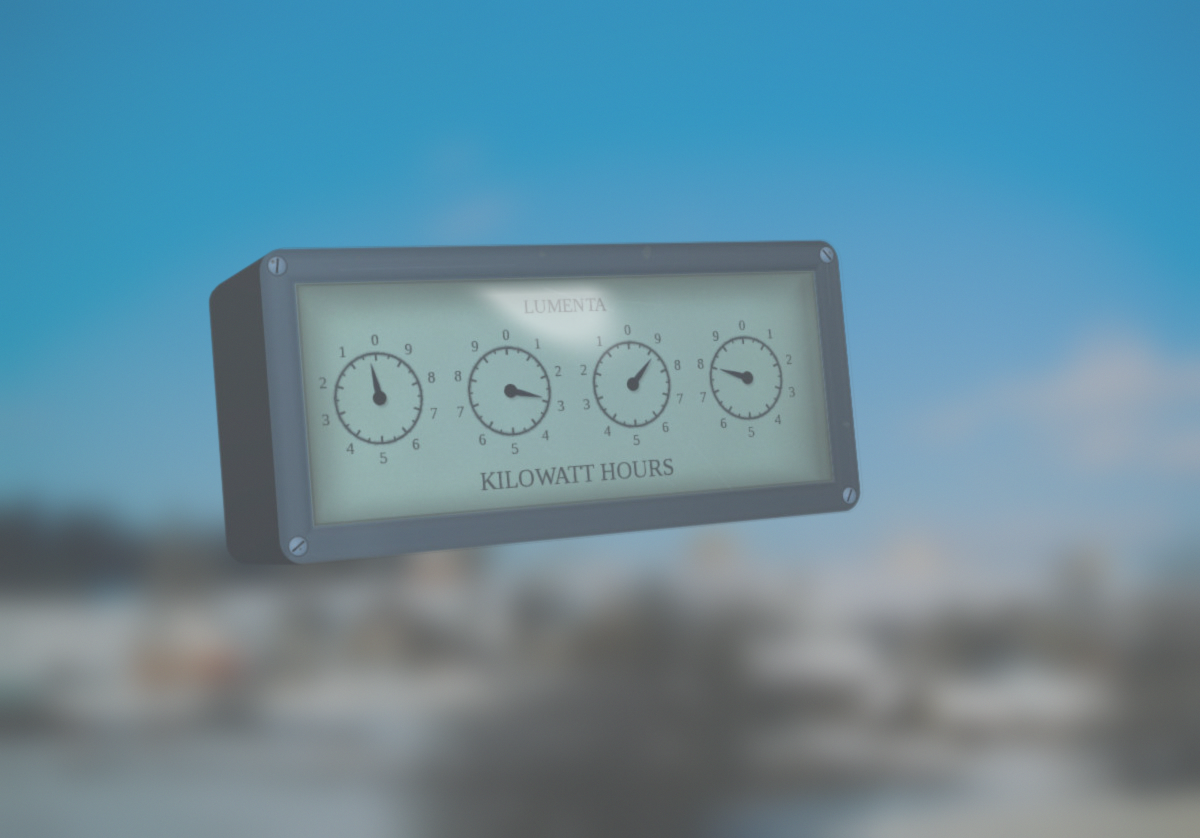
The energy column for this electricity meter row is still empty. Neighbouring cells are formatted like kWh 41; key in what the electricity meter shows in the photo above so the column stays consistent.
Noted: kWh 288
